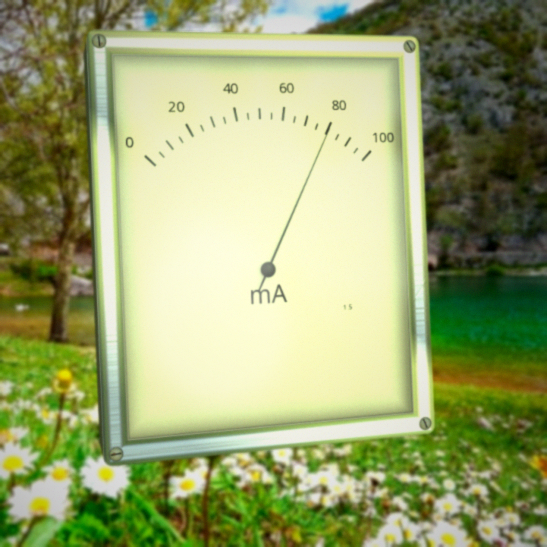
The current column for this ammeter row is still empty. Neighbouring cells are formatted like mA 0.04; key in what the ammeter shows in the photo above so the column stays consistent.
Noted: mA 80
